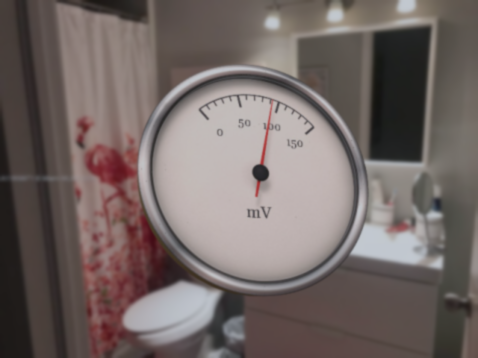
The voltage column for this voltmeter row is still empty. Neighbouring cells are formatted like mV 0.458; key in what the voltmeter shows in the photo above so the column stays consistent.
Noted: mV 90
